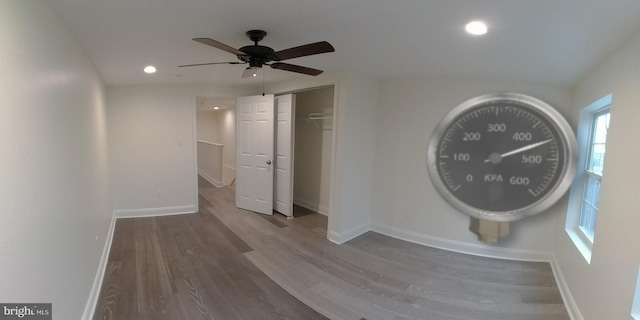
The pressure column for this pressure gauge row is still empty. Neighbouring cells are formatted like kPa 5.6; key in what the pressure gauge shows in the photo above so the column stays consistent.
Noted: kPa 450
